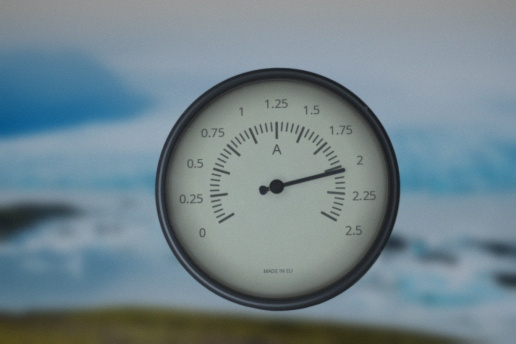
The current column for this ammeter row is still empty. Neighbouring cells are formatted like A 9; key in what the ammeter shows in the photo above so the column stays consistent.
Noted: A 2.05
